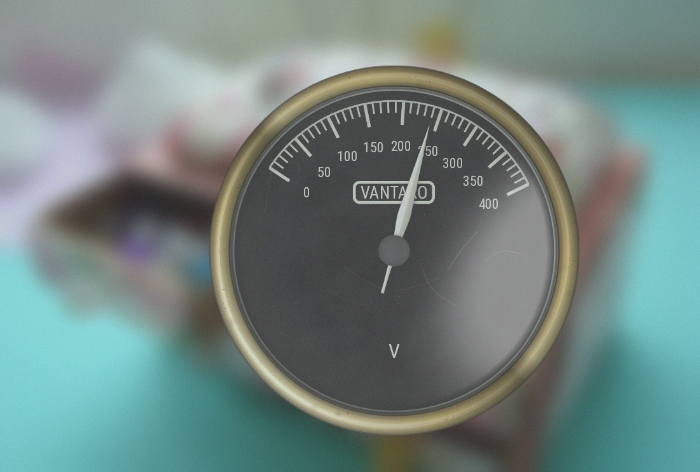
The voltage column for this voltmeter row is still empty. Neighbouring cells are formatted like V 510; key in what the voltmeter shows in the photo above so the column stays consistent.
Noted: V 240
